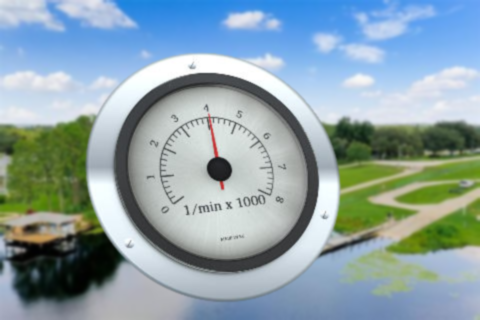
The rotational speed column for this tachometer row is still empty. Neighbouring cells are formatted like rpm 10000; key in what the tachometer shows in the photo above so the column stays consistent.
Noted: rpm 4000
